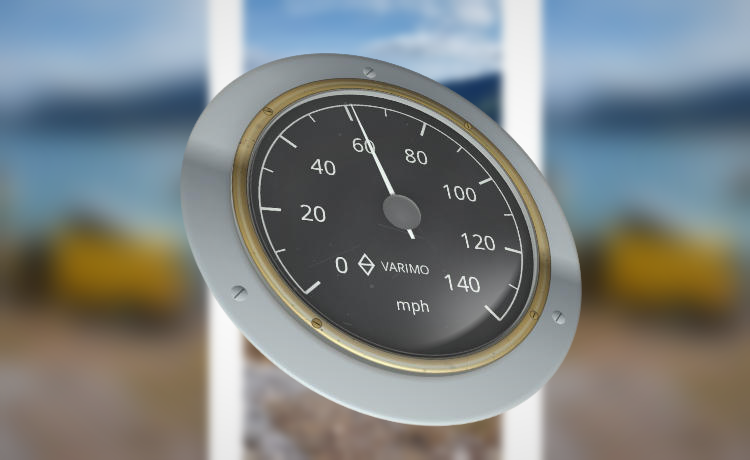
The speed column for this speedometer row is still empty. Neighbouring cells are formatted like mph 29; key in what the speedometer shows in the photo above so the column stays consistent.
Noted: mph 60
